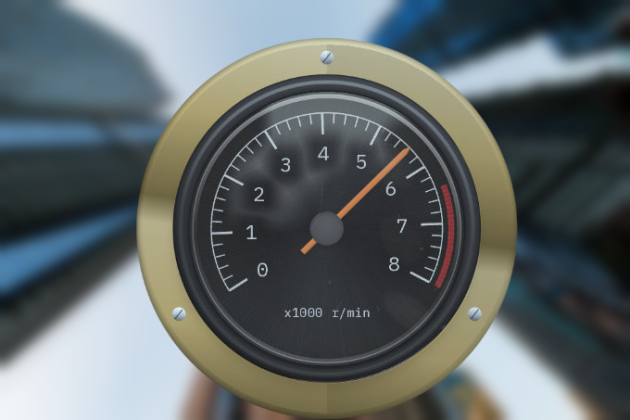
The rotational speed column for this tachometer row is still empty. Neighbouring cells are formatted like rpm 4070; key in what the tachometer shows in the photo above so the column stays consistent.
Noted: rpm 5600
